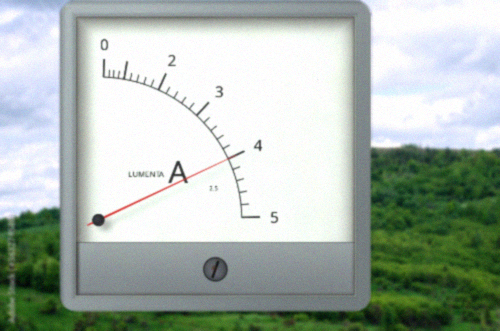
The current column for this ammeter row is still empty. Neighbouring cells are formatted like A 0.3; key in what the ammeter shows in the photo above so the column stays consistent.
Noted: A 4
